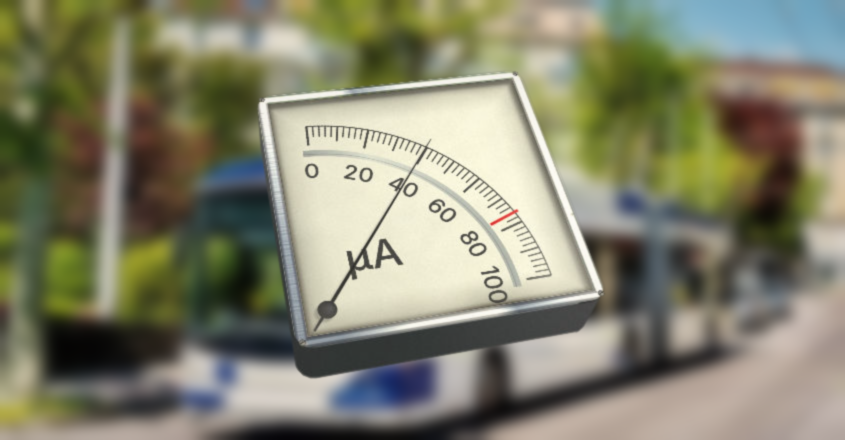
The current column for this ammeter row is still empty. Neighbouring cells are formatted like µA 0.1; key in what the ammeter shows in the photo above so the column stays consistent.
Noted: µA 40
